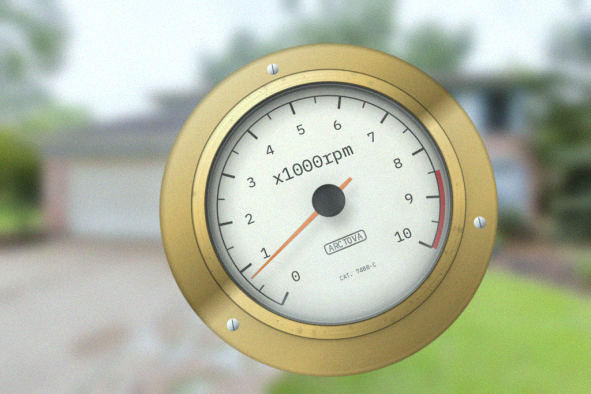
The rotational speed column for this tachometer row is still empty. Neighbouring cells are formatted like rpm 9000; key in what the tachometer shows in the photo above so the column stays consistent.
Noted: rpm 750
